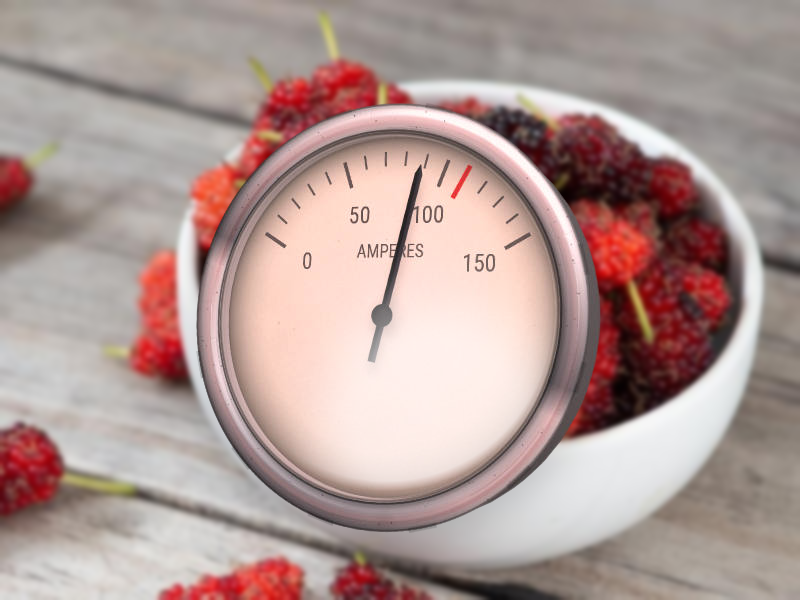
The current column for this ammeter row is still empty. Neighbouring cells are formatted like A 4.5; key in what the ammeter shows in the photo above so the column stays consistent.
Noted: A 90
